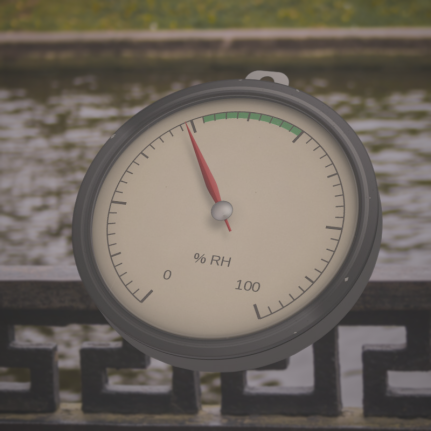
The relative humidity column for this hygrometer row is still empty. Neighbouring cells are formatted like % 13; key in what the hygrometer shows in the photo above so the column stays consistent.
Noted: % 39
